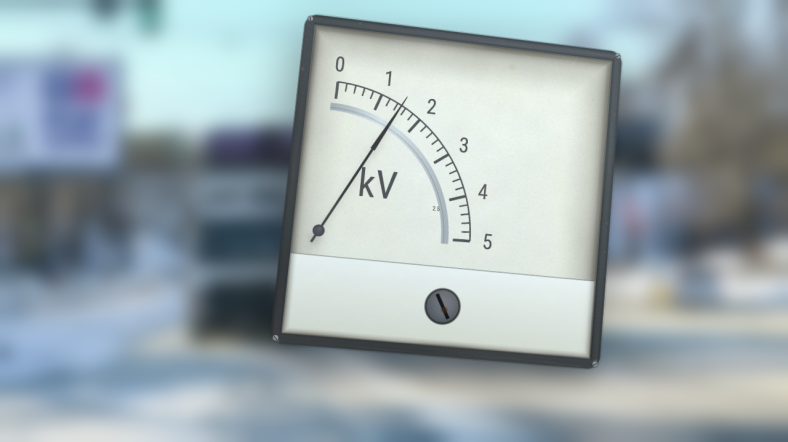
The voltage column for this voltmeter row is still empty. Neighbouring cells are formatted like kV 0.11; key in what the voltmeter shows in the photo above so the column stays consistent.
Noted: kV 1.5
